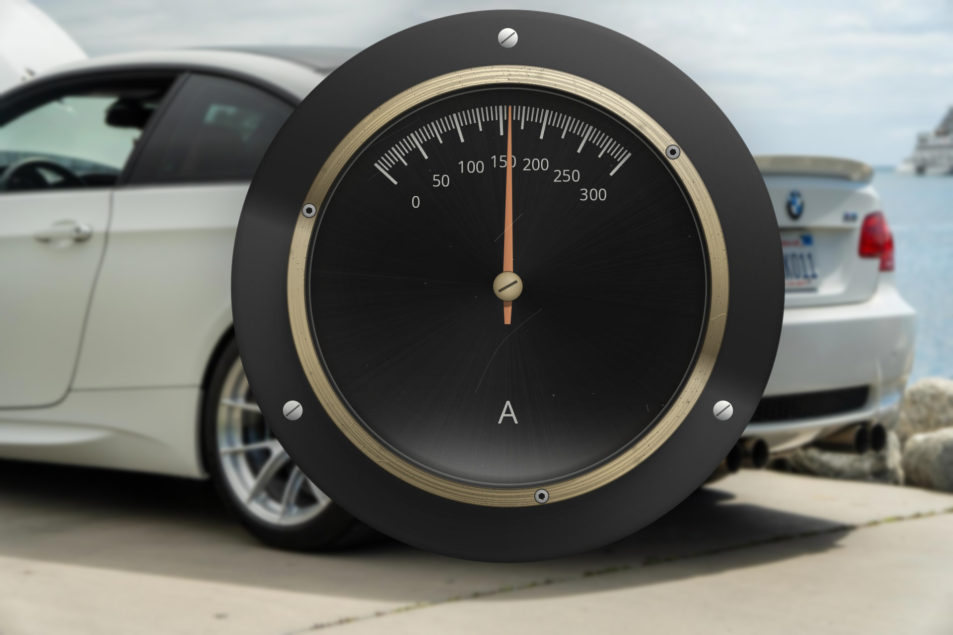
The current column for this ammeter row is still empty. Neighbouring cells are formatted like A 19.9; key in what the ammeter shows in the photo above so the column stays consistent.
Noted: A 160
